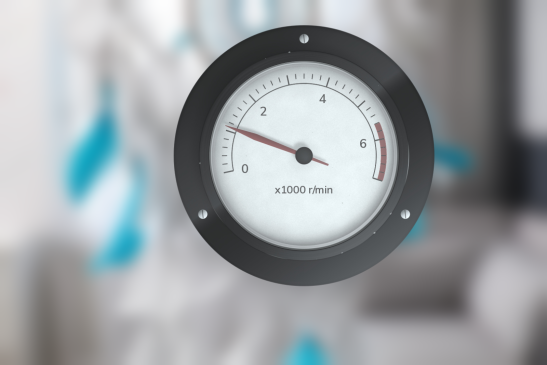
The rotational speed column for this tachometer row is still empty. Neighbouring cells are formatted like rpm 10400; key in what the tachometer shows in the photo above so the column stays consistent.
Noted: rpm 1100
